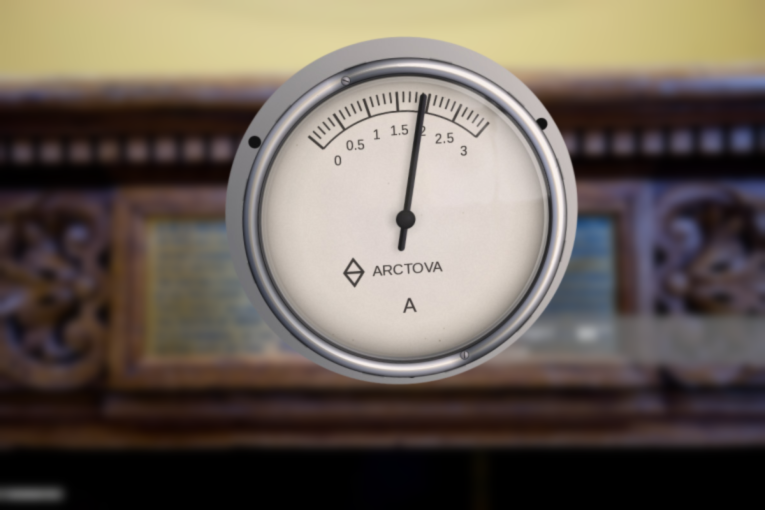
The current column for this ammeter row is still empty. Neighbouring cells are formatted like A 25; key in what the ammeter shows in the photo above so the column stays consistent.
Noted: A 1.9
